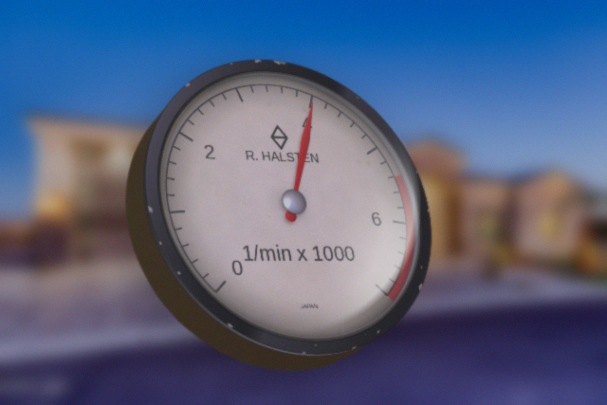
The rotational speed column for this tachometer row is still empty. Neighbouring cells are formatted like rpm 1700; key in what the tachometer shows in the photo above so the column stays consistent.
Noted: rpm 4000
